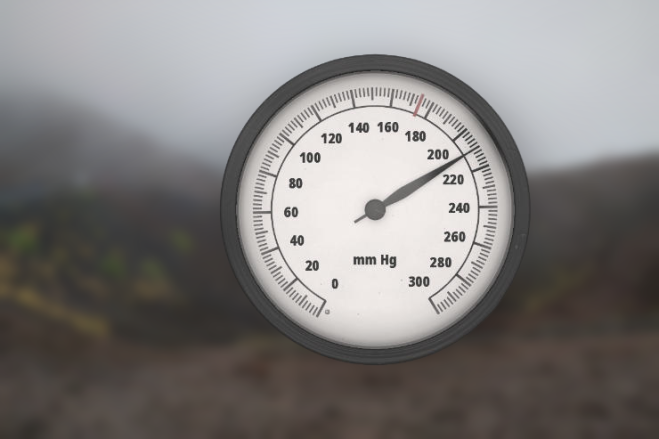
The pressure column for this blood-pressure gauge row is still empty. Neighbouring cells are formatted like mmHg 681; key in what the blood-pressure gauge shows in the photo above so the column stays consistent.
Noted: mmHg 210
